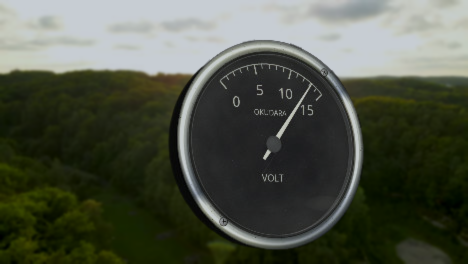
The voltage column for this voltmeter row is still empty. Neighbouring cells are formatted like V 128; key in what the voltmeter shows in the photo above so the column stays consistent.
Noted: V 13
